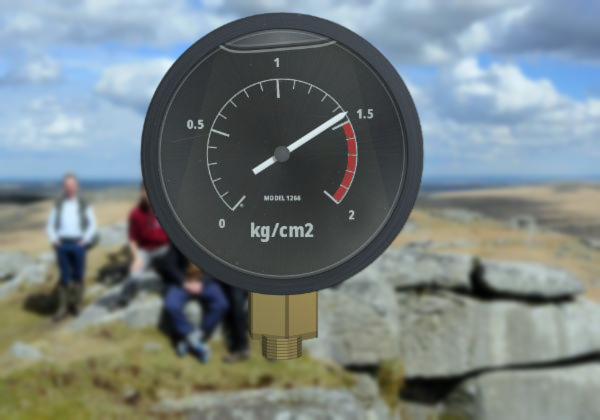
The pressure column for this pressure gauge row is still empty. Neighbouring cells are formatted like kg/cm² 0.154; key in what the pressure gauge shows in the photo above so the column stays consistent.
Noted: kg/cm² 1.45
